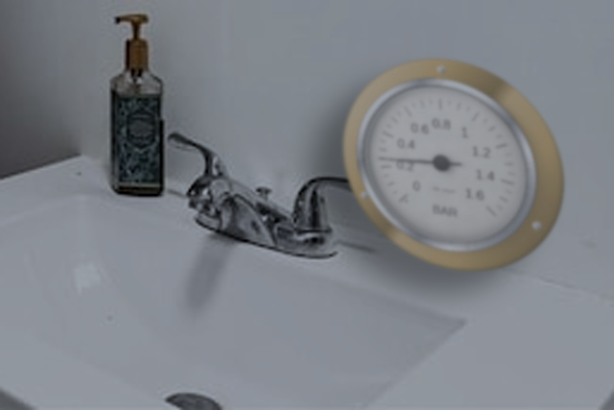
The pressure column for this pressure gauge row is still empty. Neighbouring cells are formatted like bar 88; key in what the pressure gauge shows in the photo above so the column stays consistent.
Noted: bar 0.25
